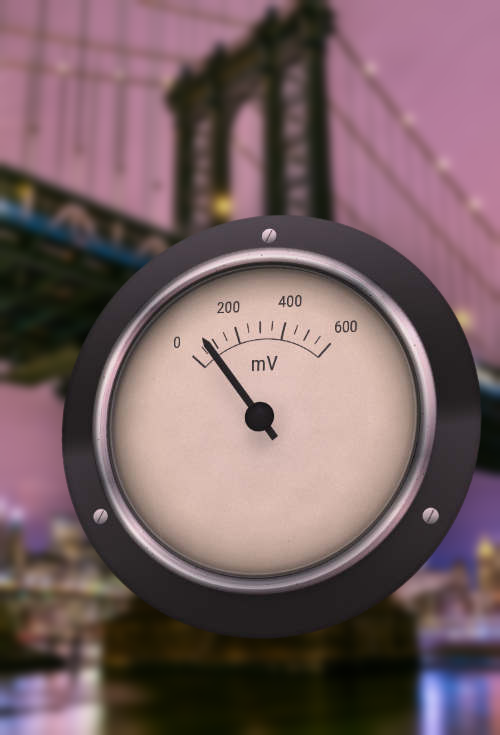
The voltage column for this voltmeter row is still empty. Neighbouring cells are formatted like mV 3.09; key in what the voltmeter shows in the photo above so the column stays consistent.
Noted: mV 75
